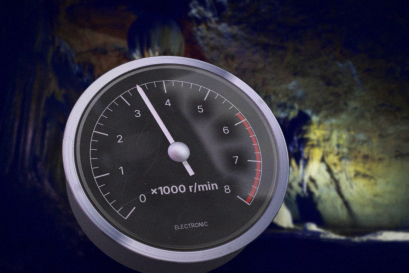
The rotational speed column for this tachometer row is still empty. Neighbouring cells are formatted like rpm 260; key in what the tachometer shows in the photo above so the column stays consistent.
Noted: rpm 3400
